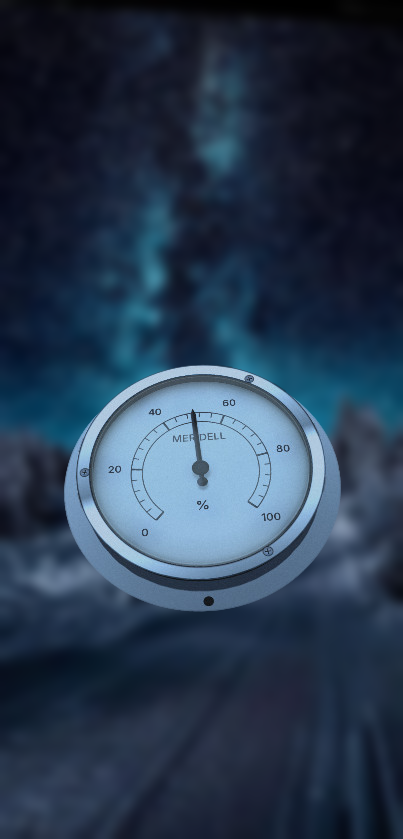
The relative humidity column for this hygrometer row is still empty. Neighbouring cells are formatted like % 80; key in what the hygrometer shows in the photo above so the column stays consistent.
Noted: % 50
